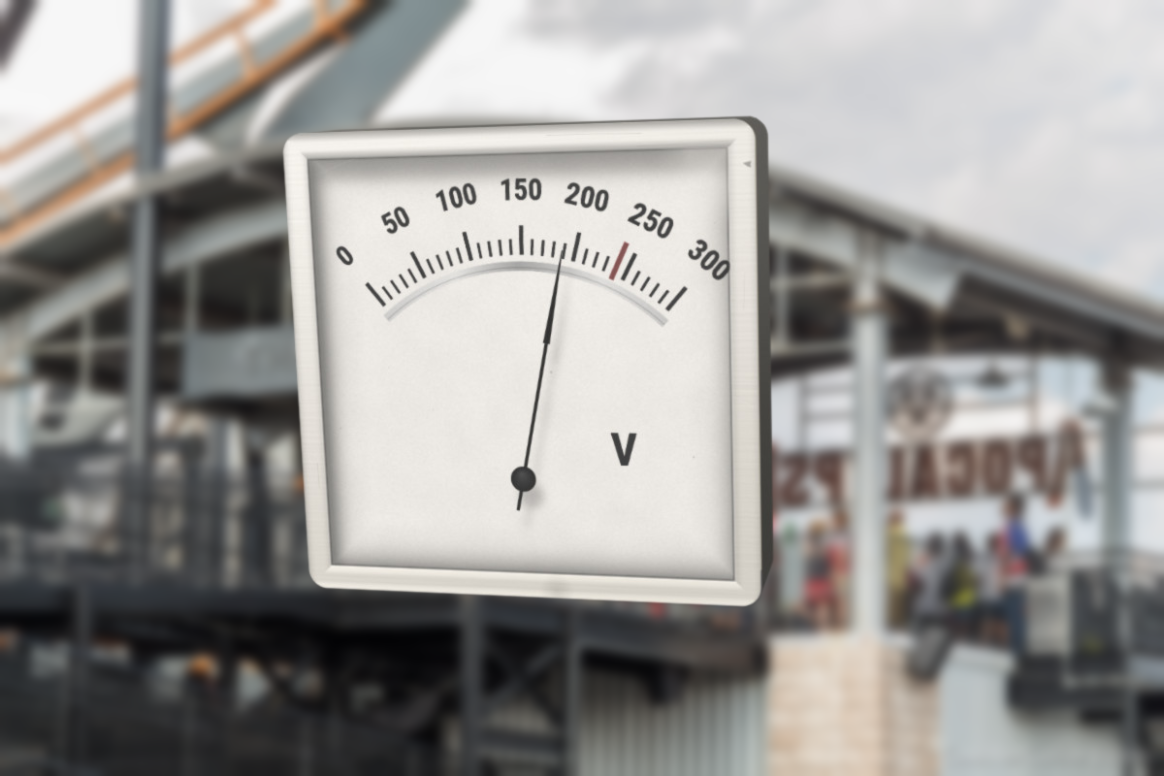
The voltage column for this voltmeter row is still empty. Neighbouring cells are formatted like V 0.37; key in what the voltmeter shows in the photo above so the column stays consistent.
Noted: V 190
